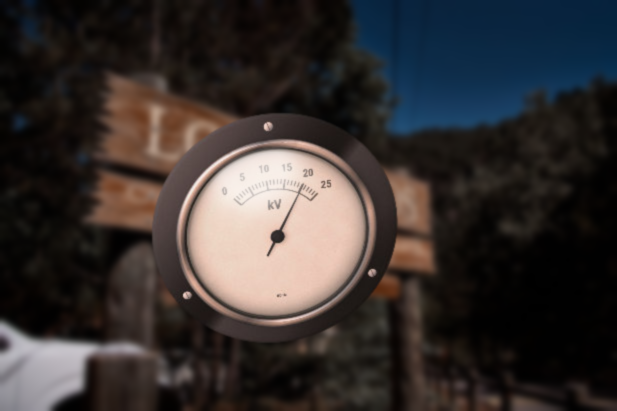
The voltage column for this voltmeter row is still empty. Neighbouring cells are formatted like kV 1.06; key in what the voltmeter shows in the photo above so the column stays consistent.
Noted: kV 20
